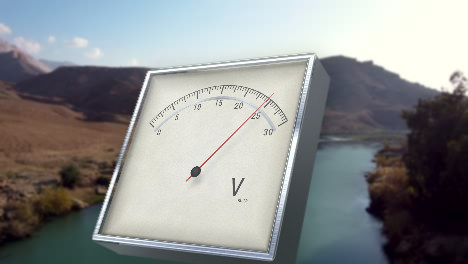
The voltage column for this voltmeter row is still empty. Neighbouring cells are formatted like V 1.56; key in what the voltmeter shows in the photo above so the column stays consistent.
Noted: V 25
